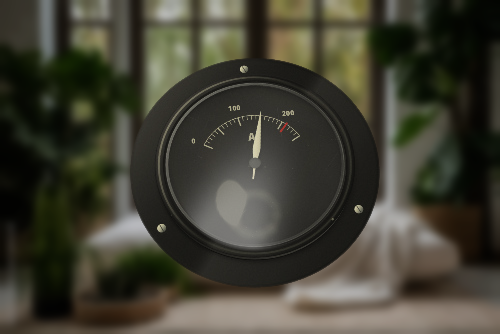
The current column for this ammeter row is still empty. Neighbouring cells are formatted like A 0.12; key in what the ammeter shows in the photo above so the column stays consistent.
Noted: A 150
